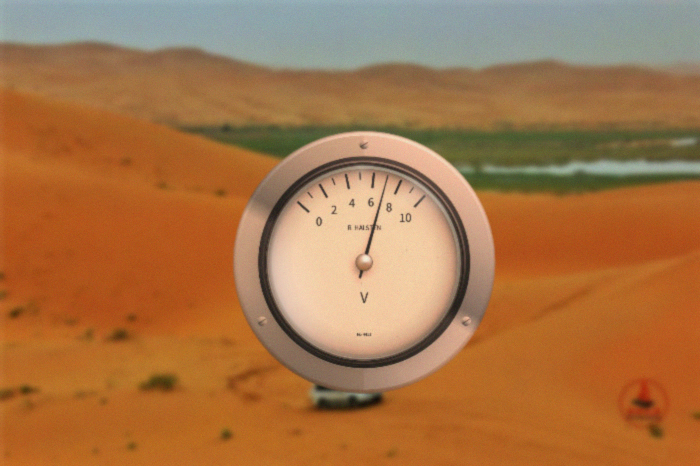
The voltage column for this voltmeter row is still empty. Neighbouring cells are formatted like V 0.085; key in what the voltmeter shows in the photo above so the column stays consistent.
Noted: V 7
